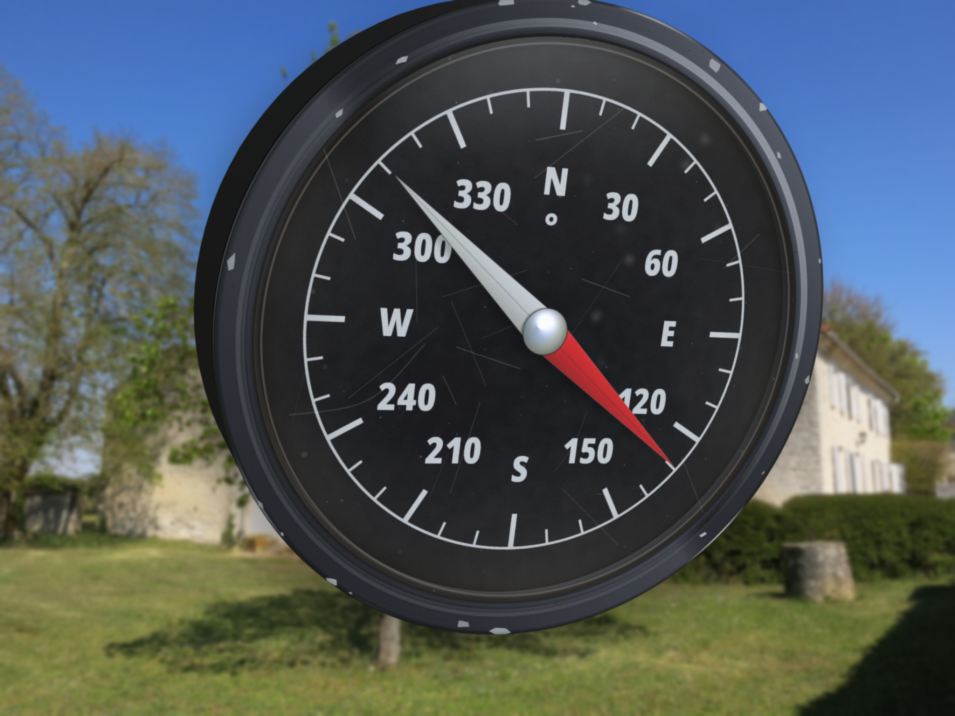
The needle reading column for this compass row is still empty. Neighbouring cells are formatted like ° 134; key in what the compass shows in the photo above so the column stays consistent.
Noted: ° 130
